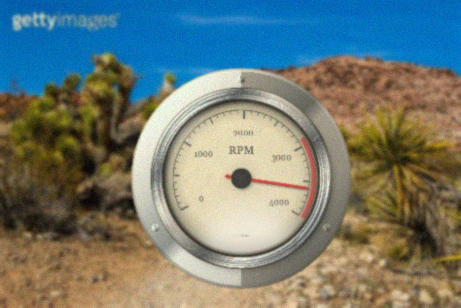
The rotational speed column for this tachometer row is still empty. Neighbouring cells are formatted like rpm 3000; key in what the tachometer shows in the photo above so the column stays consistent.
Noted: rpm 3600
